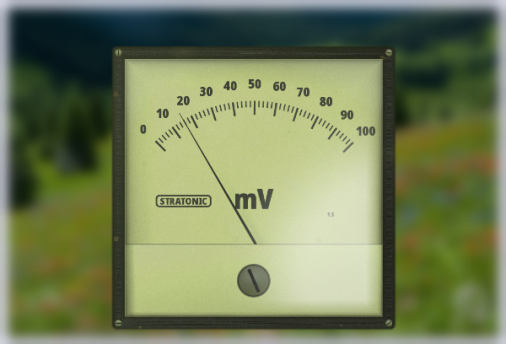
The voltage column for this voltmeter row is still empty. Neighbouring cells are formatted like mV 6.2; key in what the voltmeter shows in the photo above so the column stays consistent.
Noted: mV 16
